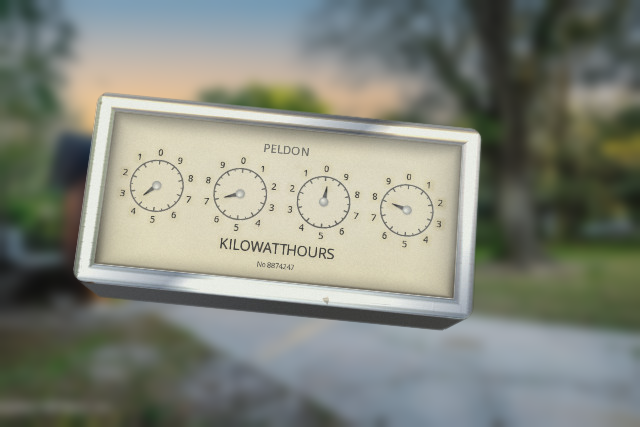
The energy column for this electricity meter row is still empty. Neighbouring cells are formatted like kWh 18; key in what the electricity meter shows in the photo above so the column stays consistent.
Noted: kWh 3698
